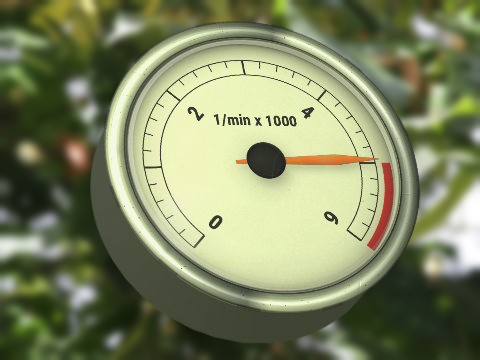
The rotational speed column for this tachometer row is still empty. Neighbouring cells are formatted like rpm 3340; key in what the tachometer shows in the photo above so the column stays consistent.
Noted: rpm 5000
